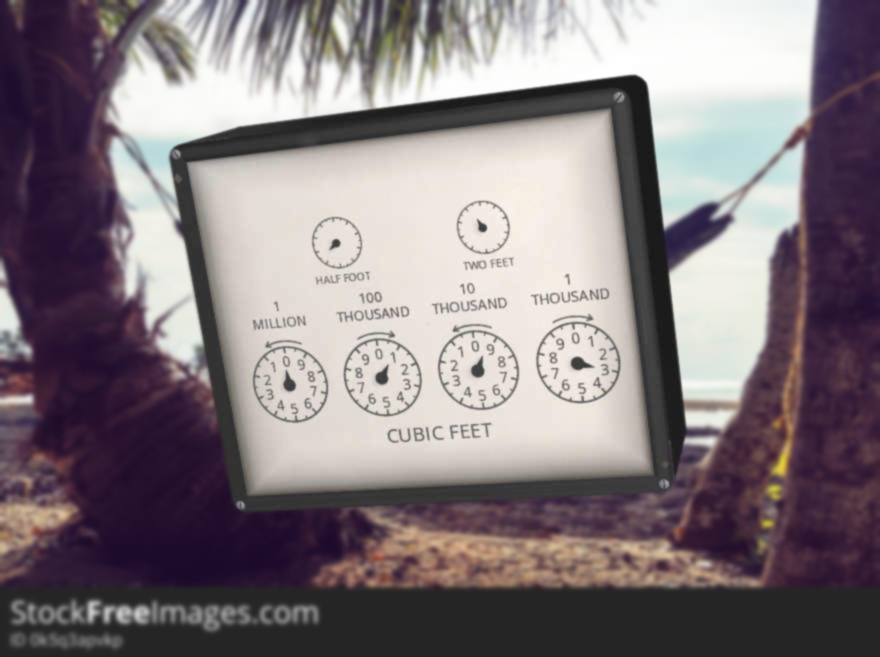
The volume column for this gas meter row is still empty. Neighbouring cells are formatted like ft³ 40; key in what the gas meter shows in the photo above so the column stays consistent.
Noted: ft³ 9300
